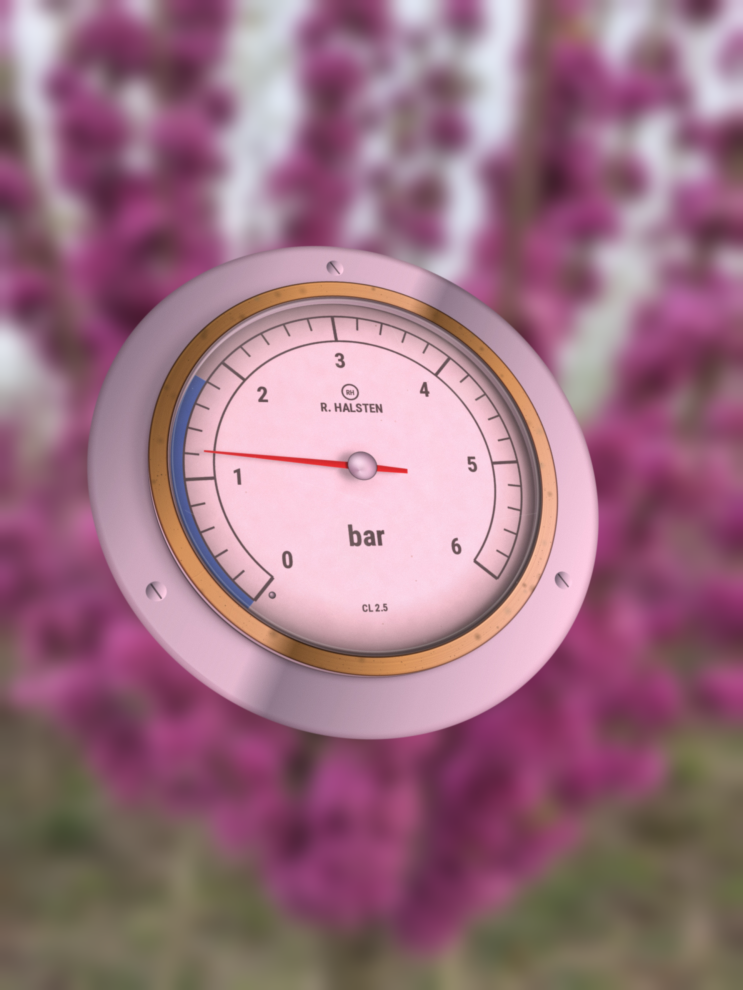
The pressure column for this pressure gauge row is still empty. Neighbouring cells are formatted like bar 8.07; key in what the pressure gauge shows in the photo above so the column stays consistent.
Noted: bar 1.2
